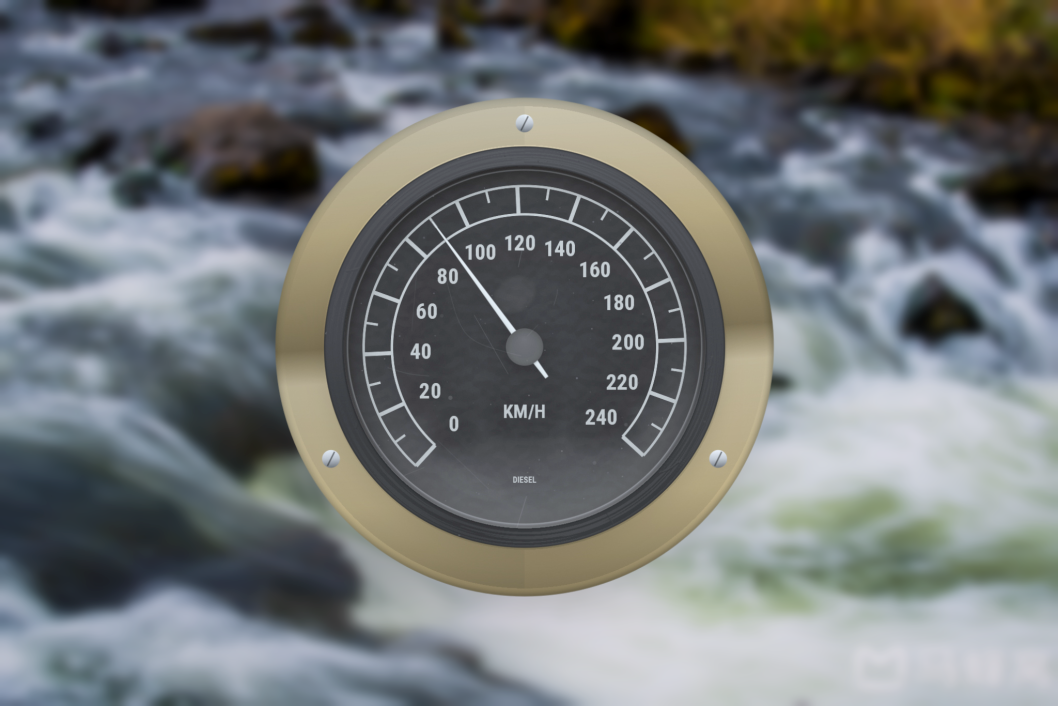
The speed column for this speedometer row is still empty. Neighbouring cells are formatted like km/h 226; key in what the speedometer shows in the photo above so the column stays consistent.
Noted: km/h 90
